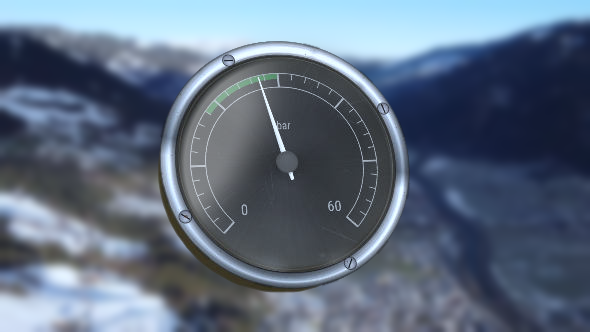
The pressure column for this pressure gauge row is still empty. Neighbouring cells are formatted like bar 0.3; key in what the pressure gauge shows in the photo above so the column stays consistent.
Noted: bar 27
